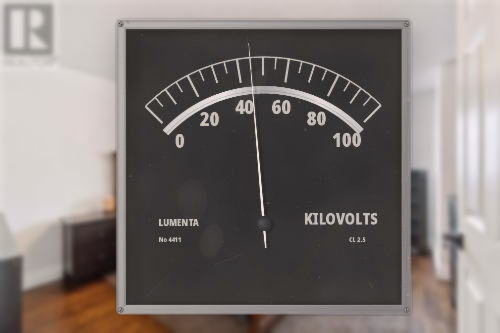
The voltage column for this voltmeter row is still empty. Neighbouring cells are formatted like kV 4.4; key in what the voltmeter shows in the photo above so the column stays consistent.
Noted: kV 45
